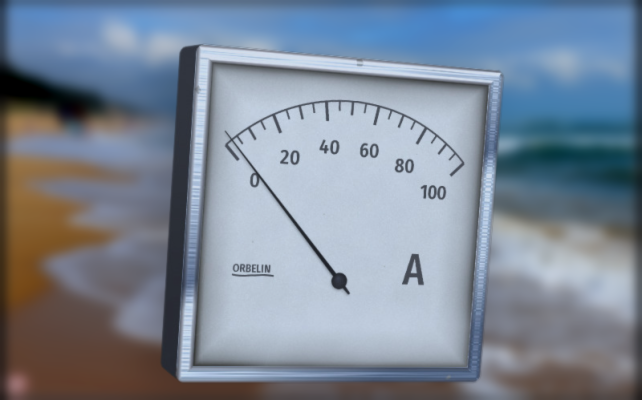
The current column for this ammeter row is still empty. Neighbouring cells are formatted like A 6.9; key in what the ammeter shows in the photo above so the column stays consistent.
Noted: A 2.5
